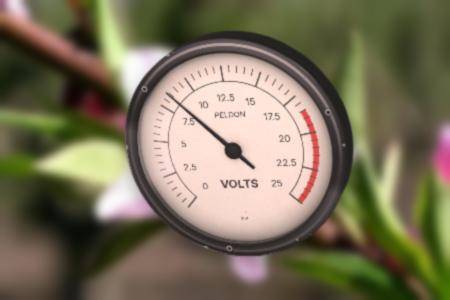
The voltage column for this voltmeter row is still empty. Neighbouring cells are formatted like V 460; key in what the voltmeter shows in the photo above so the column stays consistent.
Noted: V 8.5
